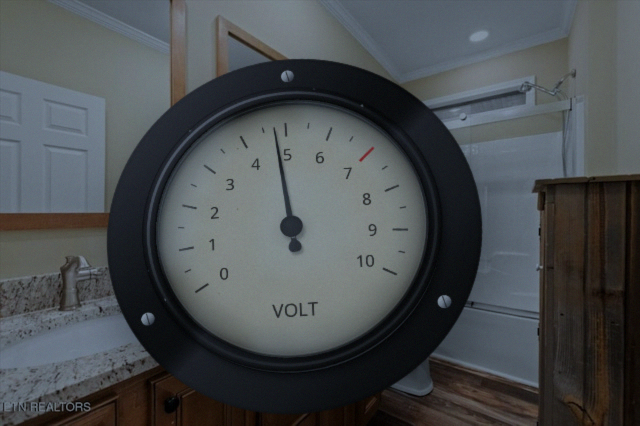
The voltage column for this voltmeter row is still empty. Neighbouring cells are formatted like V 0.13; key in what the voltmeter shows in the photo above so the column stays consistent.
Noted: V 4.75
